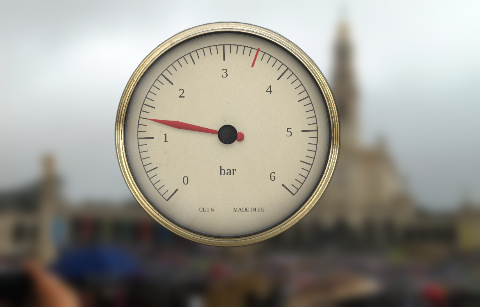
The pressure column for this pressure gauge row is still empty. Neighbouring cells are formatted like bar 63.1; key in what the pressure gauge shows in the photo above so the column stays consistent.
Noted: bar 1.3
